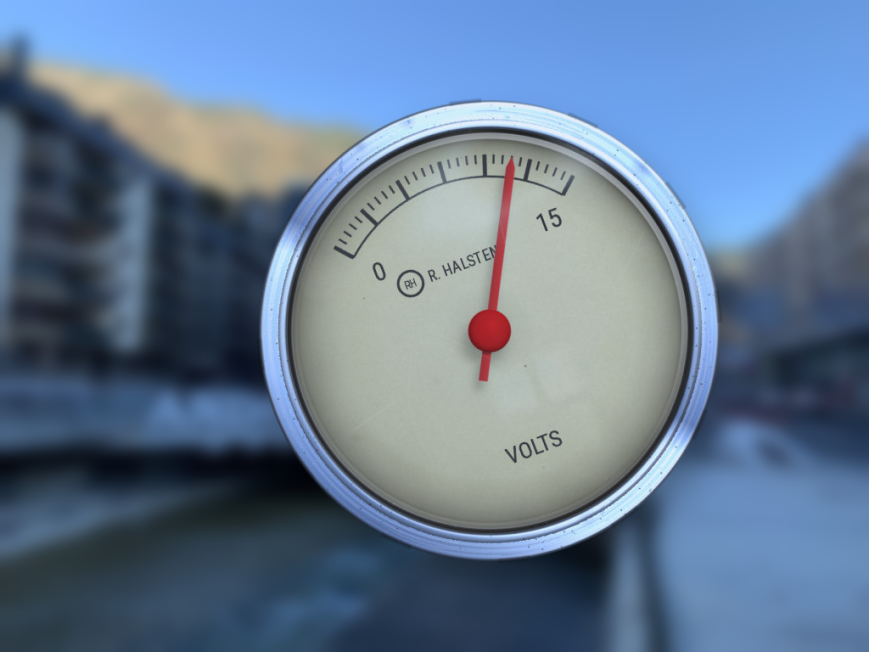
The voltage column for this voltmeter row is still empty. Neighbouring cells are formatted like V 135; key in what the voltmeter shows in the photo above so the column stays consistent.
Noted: V 11.5
